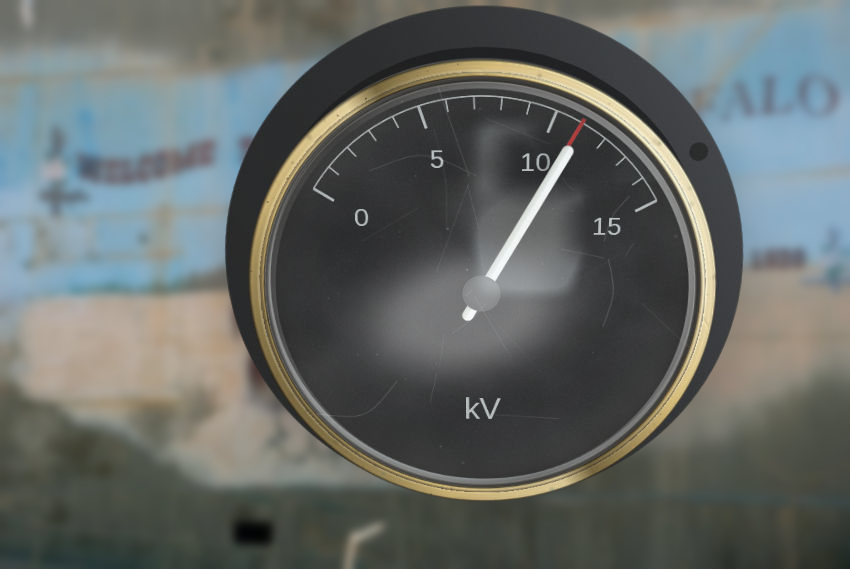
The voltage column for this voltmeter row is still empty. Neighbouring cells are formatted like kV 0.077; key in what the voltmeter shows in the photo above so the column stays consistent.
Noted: kV 11
